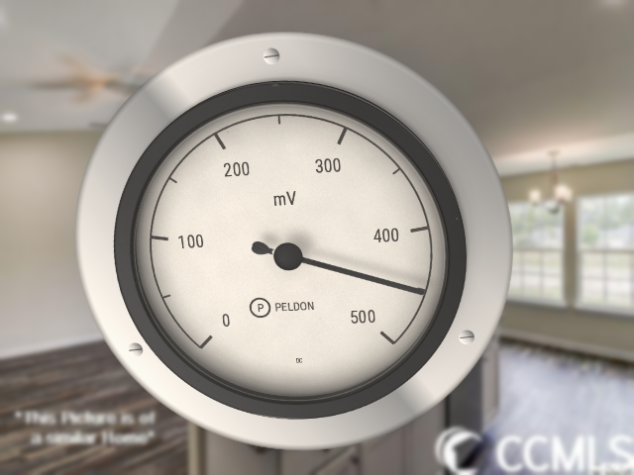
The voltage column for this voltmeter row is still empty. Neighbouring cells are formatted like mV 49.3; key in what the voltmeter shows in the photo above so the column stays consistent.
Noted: mV 450
